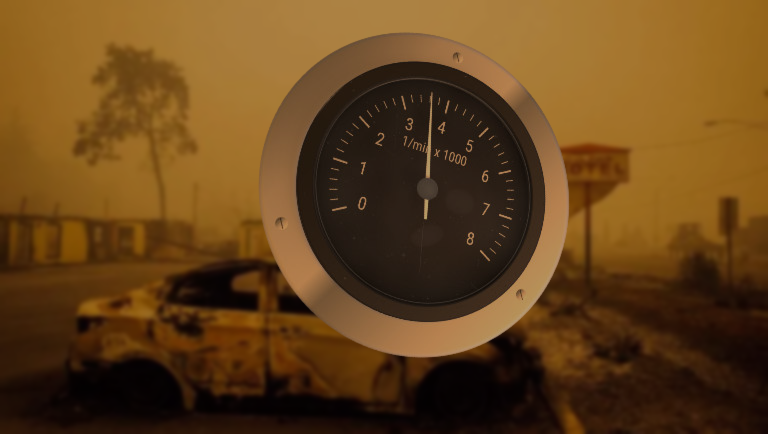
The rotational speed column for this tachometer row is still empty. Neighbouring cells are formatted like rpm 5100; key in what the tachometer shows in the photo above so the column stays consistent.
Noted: rpm 3600
